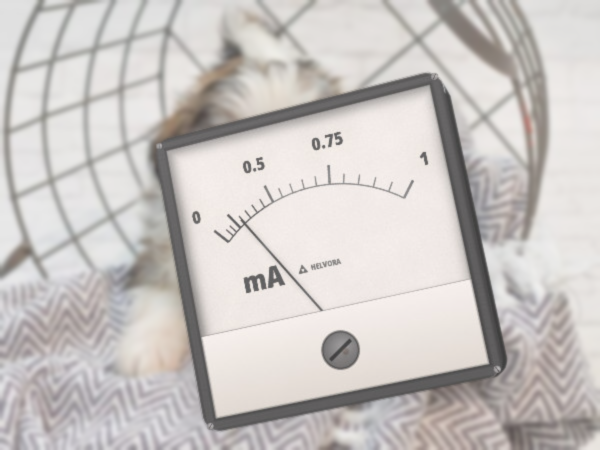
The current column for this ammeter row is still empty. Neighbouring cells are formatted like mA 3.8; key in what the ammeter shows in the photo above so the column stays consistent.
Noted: mA 0.3
